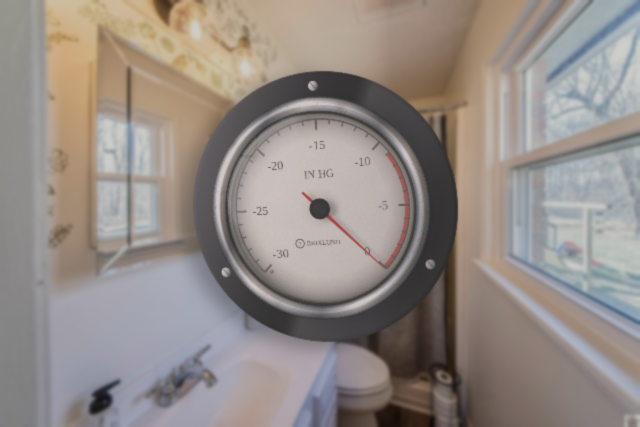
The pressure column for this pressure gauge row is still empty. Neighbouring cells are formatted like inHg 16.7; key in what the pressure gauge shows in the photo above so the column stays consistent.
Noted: inHg 0
